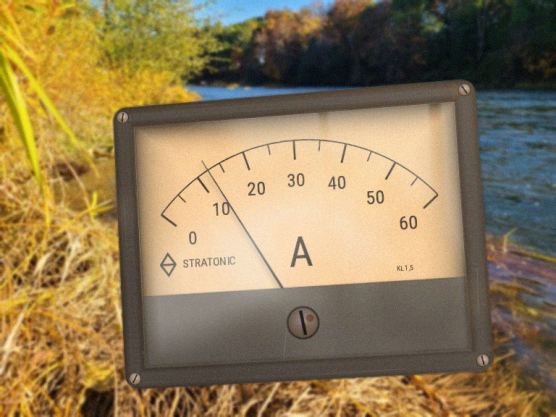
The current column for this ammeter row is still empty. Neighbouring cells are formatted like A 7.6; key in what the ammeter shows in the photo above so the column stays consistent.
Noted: A 12.5
